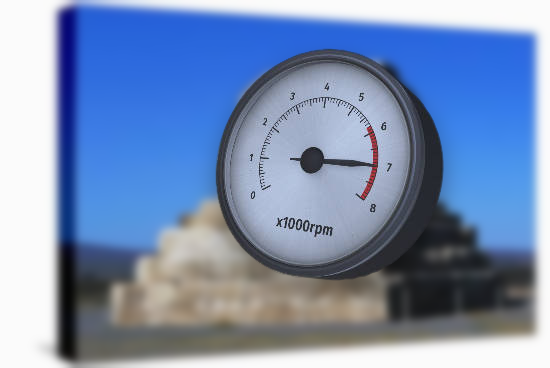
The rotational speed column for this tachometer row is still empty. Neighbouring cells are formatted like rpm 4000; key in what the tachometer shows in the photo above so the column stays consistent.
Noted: rpm 7000
